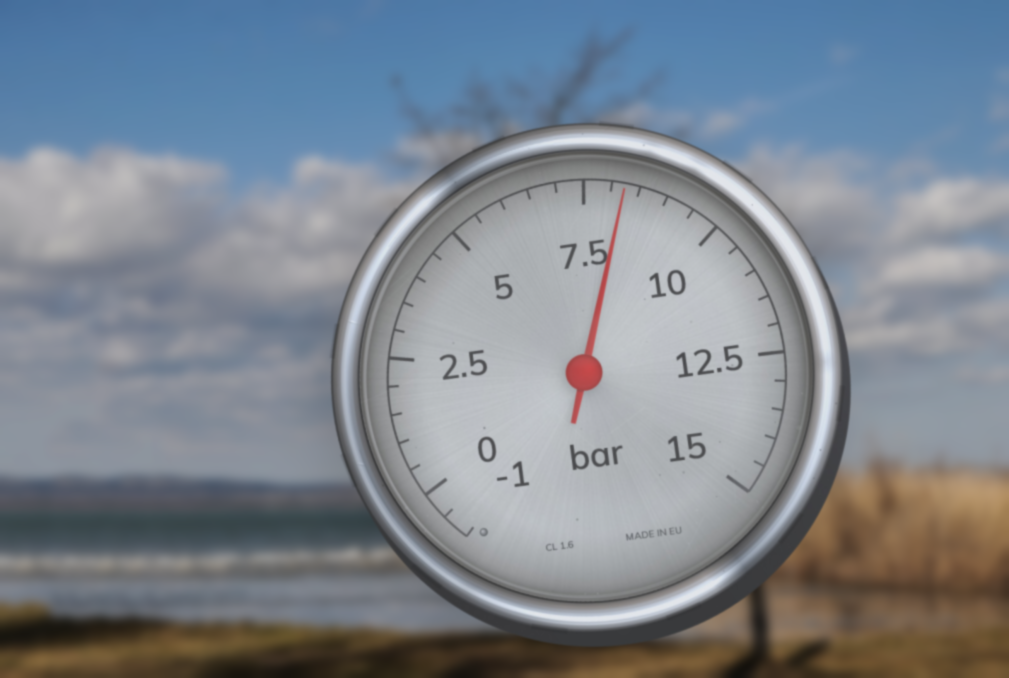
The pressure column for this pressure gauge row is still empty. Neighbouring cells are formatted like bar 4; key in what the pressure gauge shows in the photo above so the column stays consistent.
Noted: bar 8.25
